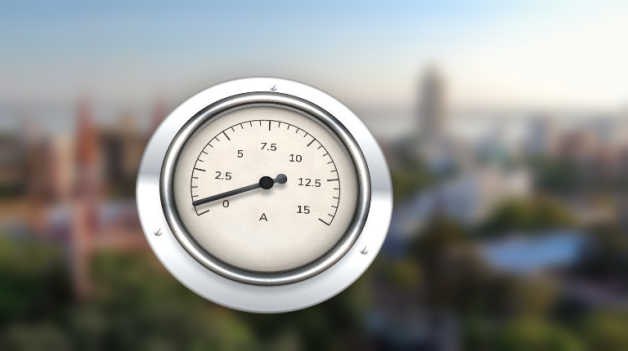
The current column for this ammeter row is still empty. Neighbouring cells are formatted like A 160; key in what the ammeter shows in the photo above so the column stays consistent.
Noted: A 0.5
